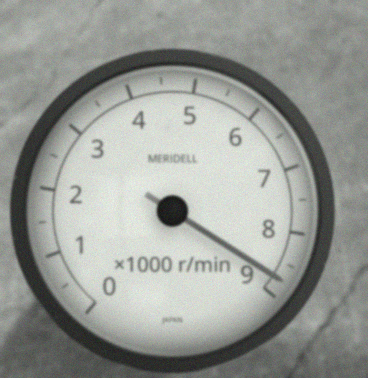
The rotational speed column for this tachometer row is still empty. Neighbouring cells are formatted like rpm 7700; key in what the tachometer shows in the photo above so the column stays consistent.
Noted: rpm 8750
